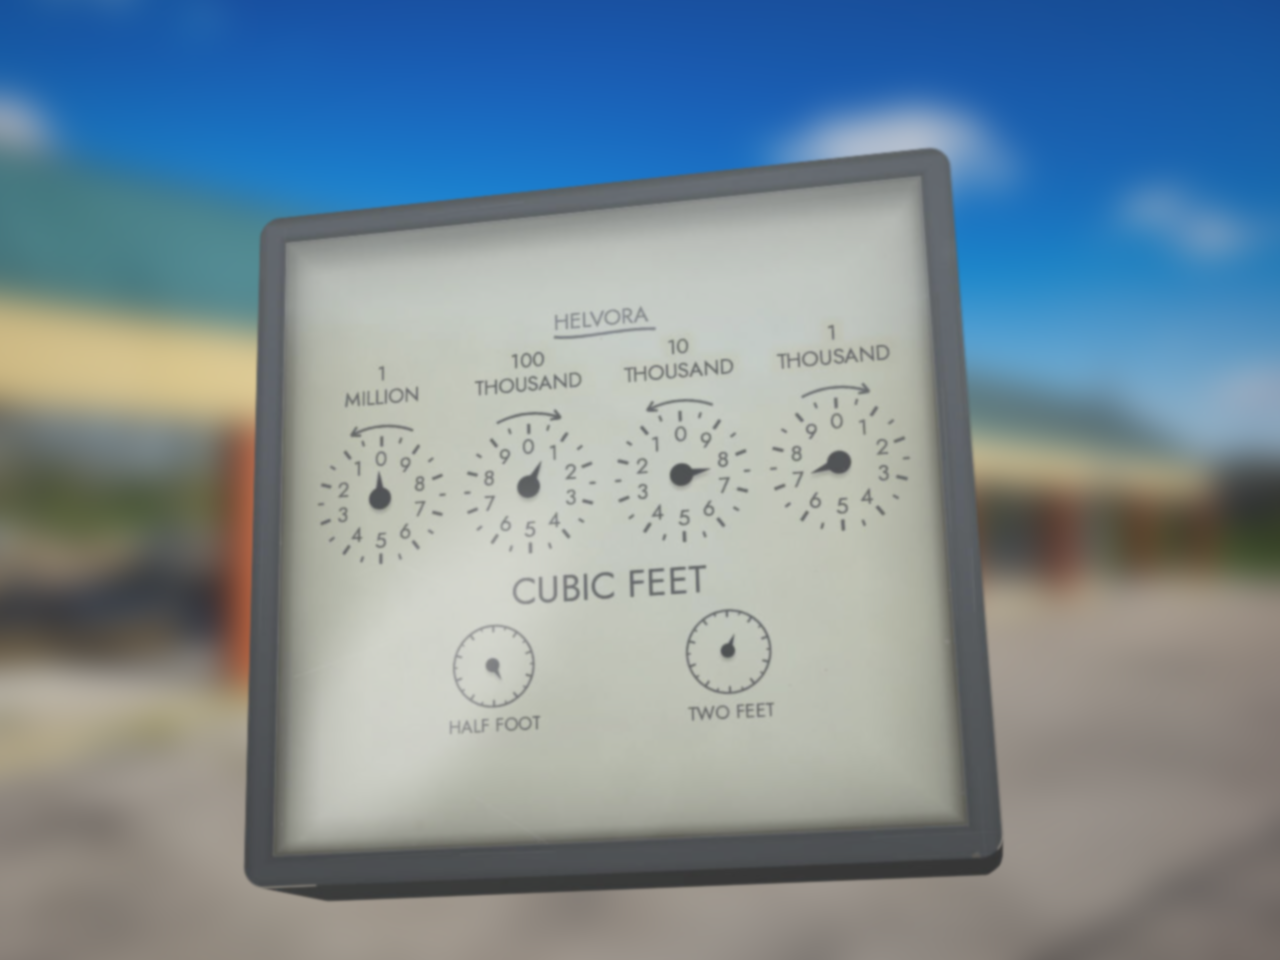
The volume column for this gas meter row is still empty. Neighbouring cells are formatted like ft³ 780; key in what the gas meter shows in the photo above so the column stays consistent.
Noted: ft³ 7700
